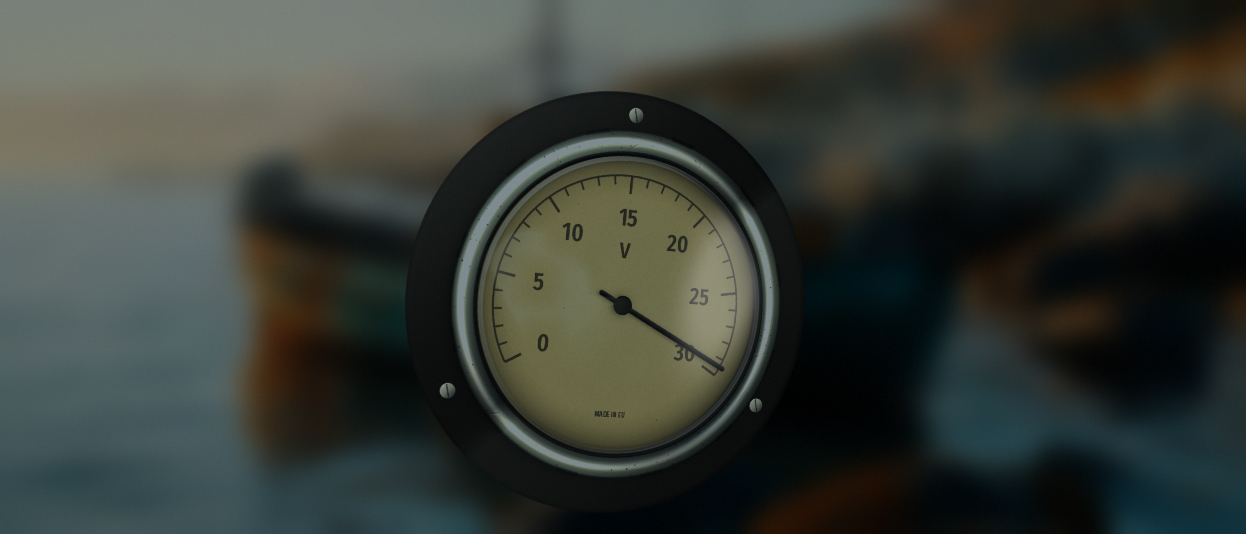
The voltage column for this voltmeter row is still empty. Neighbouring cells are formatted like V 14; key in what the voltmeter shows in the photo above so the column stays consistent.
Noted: V 29.5
